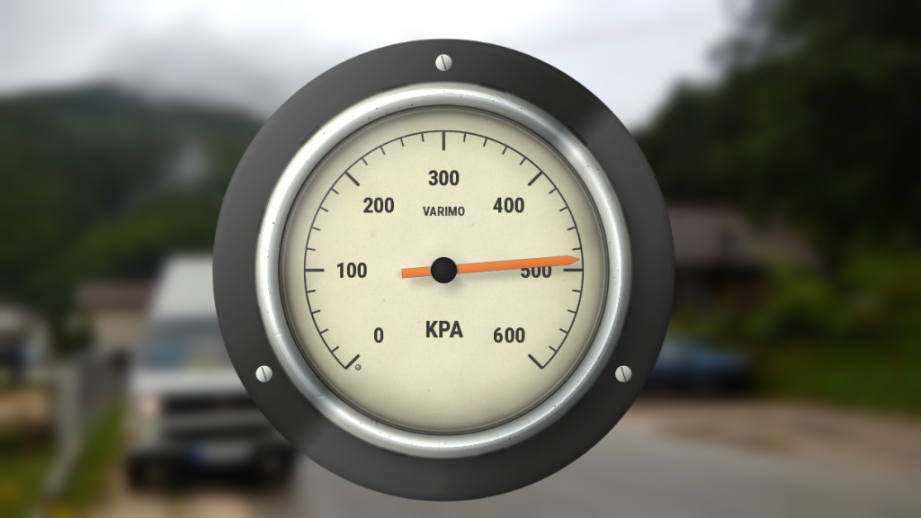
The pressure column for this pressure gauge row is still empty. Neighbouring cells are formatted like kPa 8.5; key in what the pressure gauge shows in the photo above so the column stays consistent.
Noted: kPa 490
